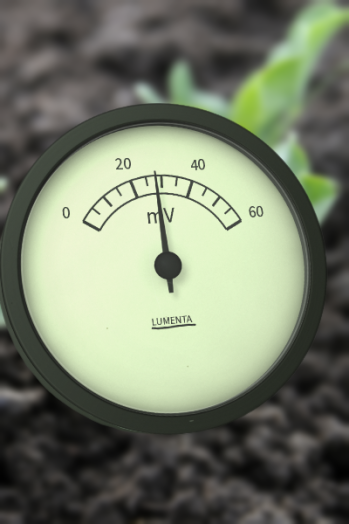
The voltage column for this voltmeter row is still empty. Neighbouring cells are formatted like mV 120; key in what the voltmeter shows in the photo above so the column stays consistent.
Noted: mV 27.5
